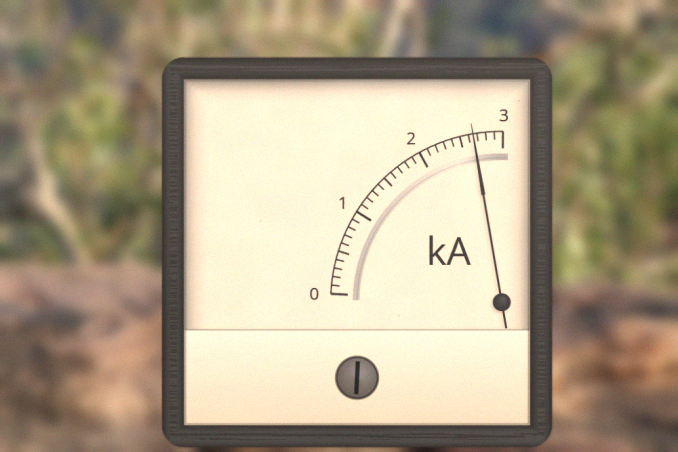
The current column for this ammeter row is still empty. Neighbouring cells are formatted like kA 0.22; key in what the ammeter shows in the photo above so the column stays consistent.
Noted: kA 2.65
